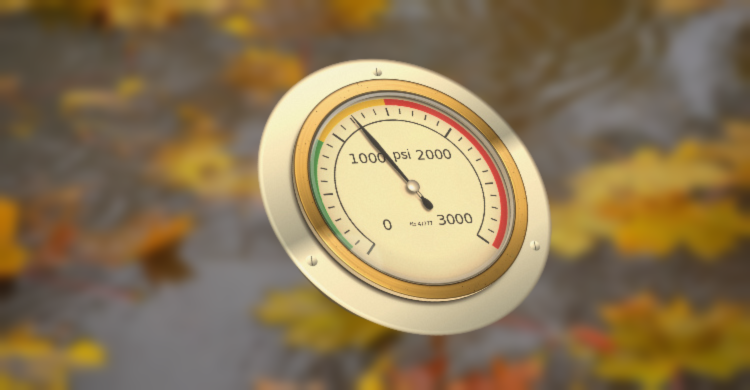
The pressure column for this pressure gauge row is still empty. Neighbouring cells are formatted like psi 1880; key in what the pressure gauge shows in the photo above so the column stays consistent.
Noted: psi 1200
